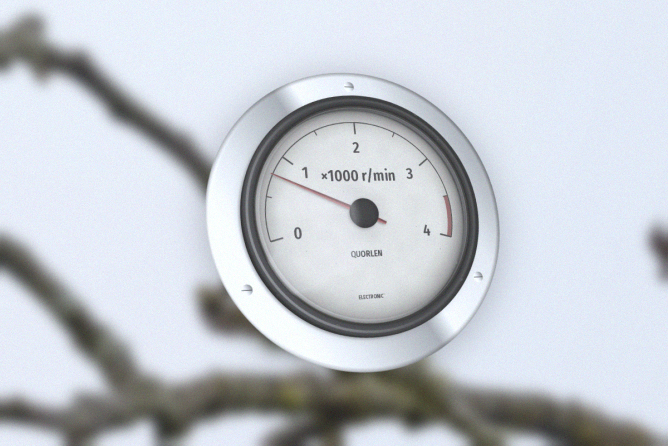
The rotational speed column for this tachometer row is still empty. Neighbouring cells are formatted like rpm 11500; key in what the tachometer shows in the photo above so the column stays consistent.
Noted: rpm 750
